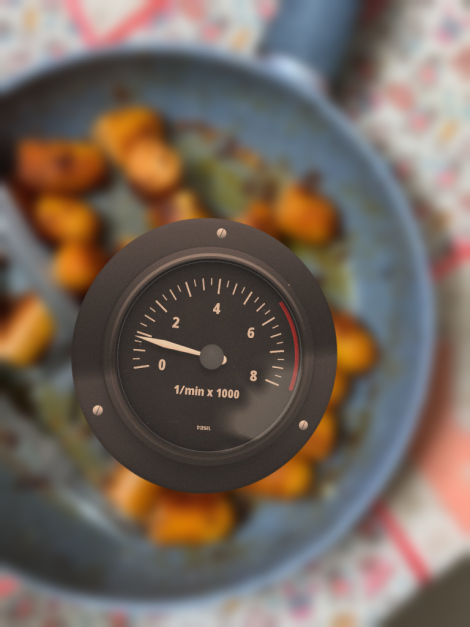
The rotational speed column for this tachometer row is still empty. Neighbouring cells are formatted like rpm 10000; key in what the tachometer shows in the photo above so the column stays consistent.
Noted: rpm 875
